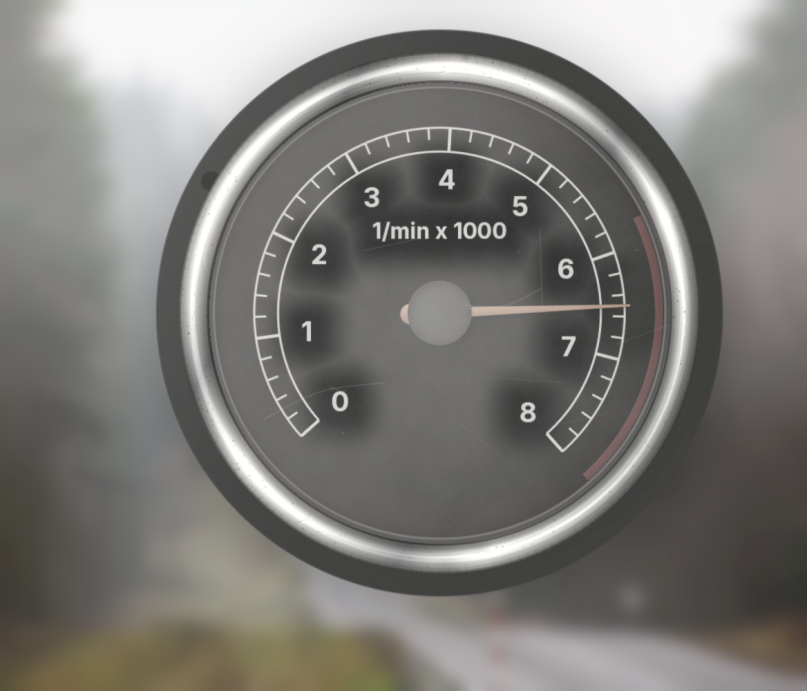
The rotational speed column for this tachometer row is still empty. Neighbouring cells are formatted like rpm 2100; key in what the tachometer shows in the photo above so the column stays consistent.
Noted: rpm 6500
